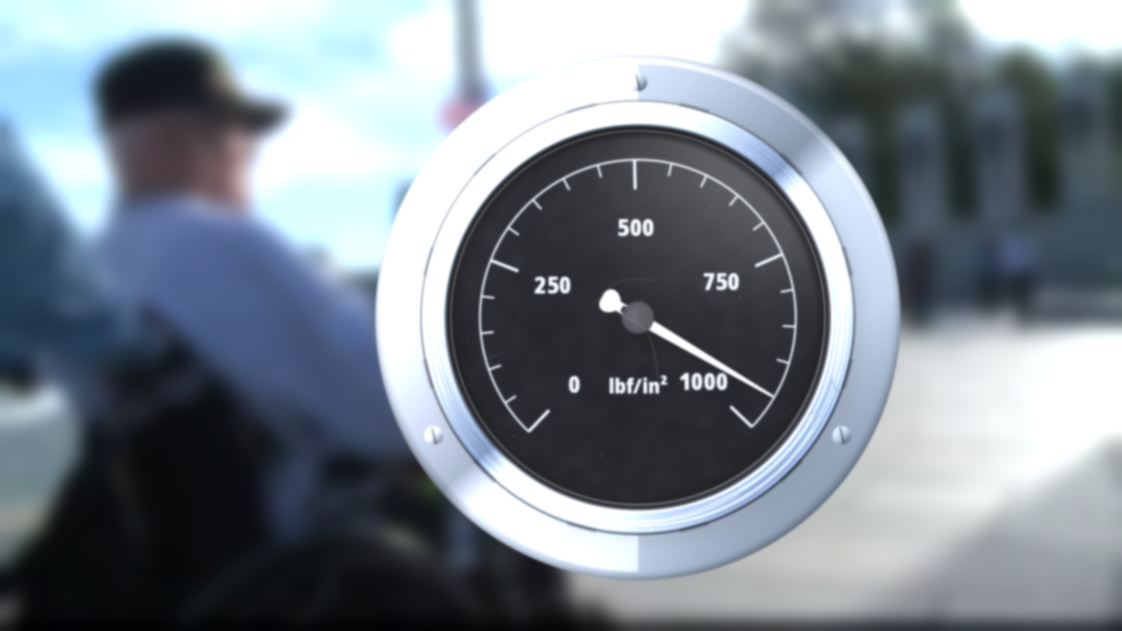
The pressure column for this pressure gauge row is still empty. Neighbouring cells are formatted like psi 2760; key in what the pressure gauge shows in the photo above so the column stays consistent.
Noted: psi 950
